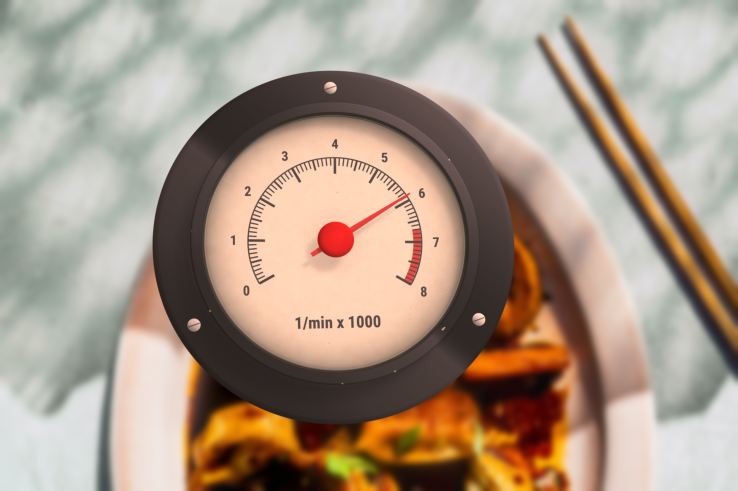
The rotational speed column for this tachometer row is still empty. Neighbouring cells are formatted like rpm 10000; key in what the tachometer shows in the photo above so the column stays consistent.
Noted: rpm 5900
